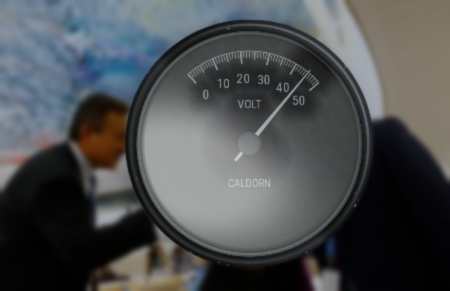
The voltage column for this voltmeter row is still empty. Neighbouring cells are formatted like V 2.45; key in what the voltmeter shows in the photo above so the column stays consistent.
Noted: V 45
